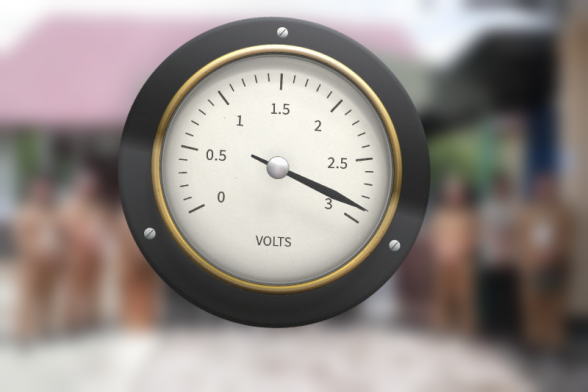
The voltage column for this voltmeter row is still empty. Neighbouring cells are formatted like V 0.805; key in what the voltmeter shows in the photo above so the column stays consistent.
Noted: V 2.9
